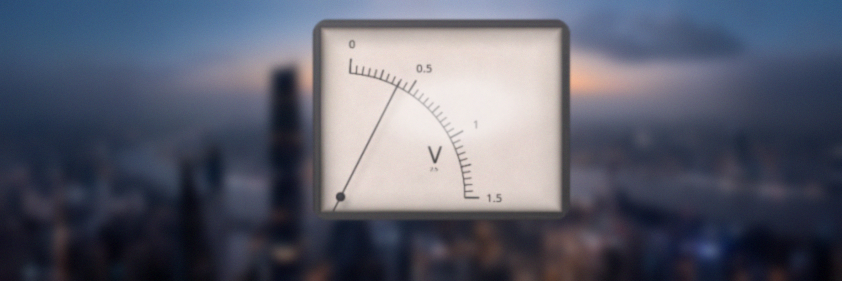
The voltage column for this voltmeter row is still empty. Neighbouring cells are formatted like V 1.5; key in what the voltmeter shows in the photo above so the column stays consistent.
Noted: V 0.4
